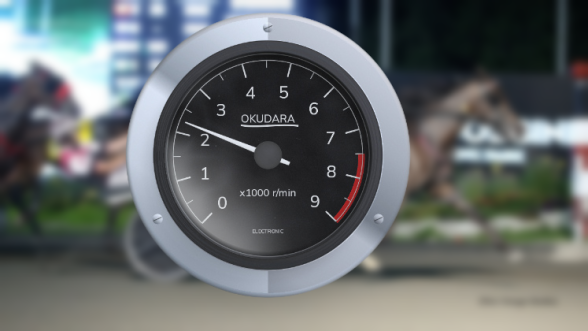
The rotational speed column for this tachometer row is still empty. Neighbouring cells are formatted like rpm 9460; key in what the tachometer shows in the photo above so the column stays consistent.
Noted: rpm 2250
